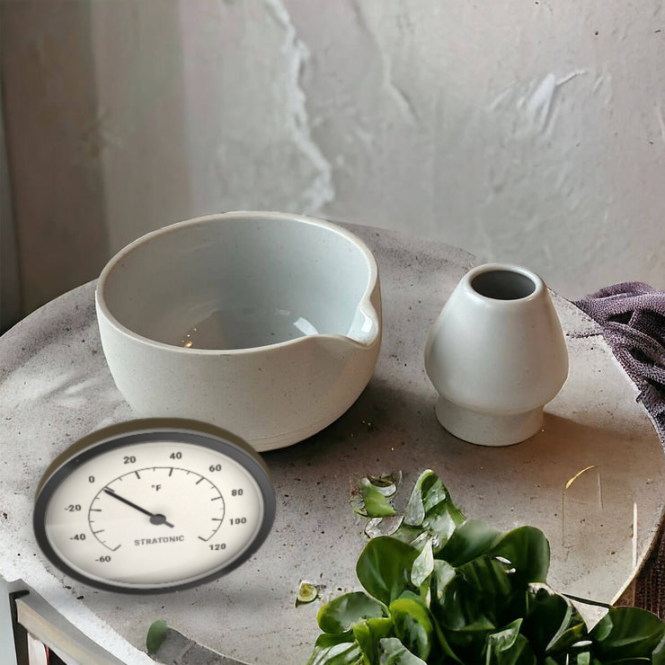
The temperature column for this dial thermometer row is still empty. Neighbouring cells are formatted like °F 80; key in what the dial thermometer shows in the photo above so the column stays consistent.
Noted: °F 0
